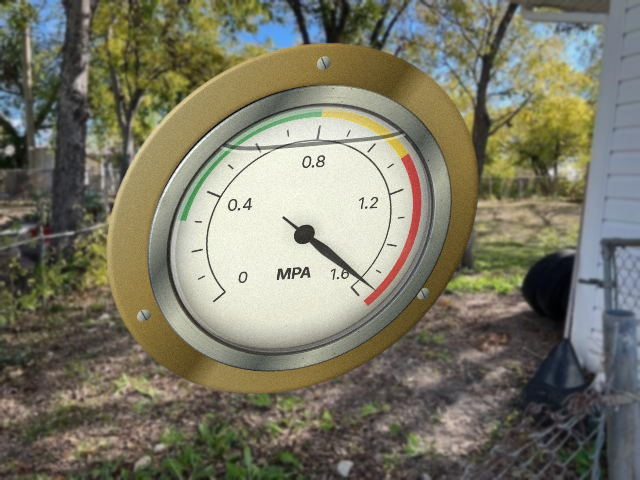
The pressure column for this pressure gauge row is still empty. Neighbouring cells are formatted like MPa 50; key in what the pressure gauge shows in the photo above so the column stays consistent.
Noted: MPa 1.55
